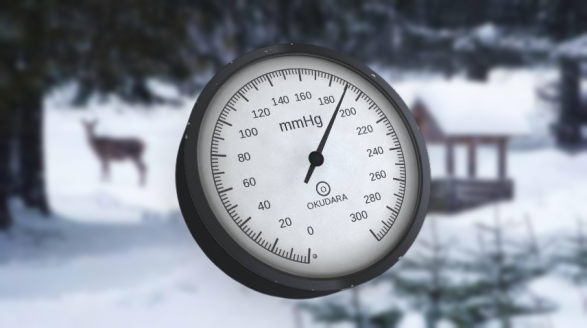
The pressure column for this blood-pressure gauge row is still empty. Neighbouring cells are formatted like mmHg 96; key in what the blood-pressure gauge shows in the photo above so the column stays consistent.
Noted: mmHg 190
